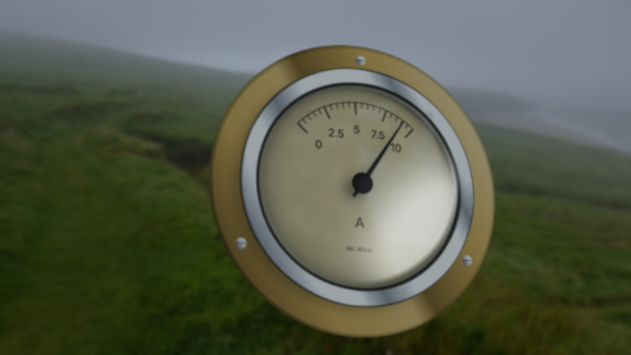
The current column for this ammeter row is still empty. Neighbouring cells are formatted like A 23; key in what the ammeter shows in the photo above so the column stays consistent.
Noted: A 9
